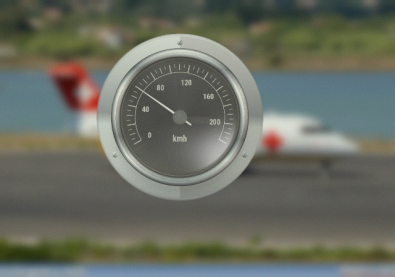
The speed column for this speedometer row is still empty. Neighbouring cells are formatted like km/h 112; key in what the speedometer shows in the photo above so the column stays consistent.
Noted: km/h 60
